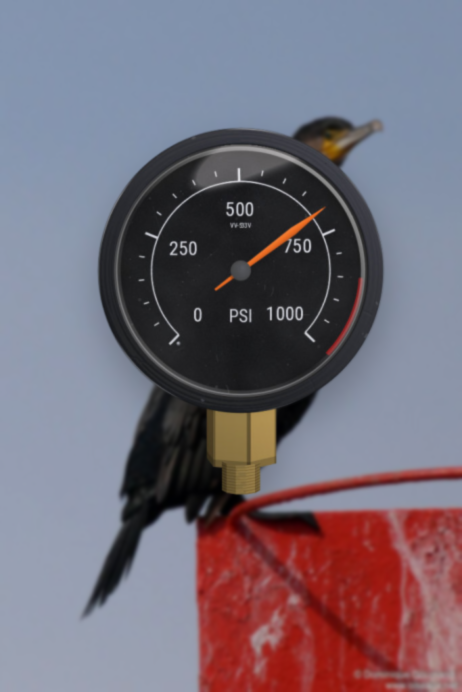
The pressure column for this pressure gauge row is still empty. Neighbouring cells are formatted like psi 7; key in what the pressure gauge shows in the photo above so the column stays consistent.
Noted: psi 700
